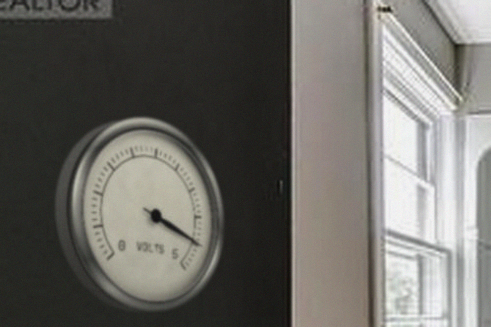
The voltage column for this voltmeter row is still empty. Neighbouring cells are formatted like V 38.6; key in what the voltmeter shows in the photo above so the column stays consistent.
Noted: V 4.5
